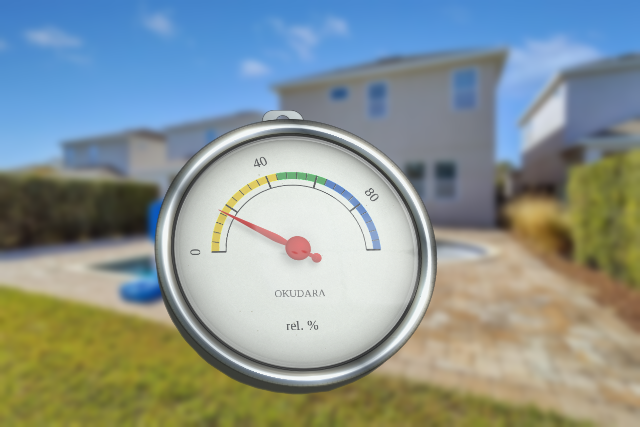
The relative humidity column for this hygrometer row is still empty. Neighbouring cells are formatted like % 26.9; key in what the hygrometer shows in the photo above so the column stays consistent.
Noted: % 16
